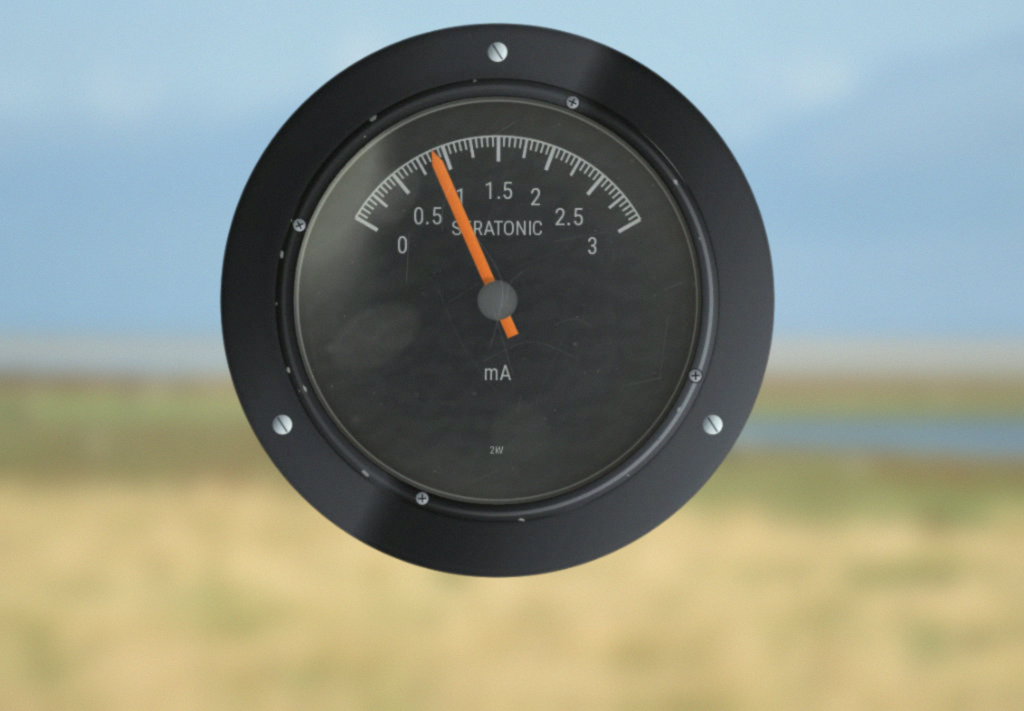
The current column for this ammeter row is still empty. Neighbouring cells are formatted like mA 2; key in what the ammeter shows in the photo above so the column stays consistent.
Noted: mA 0.9
